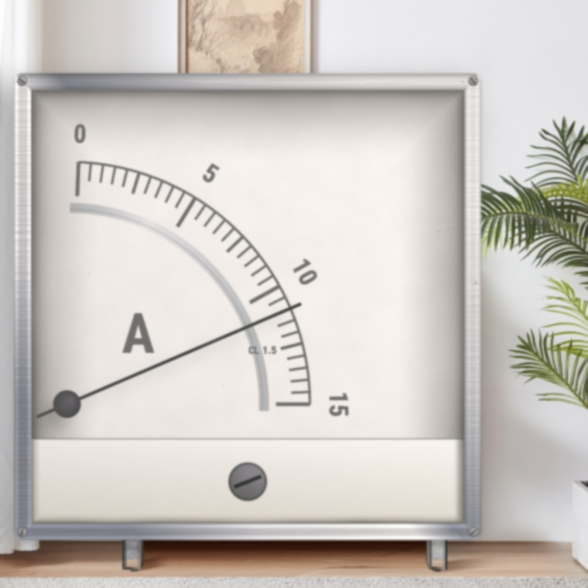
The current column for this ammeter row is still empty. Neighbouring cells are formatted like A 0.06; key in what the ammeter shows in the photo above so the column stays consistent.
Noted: A 11
